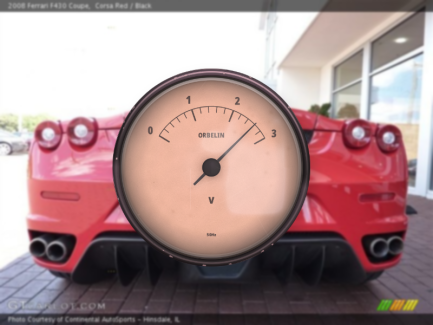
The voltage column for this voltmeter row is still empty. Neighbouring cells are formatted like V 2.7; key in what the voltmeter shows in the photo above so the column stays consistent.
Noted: V 2.6
